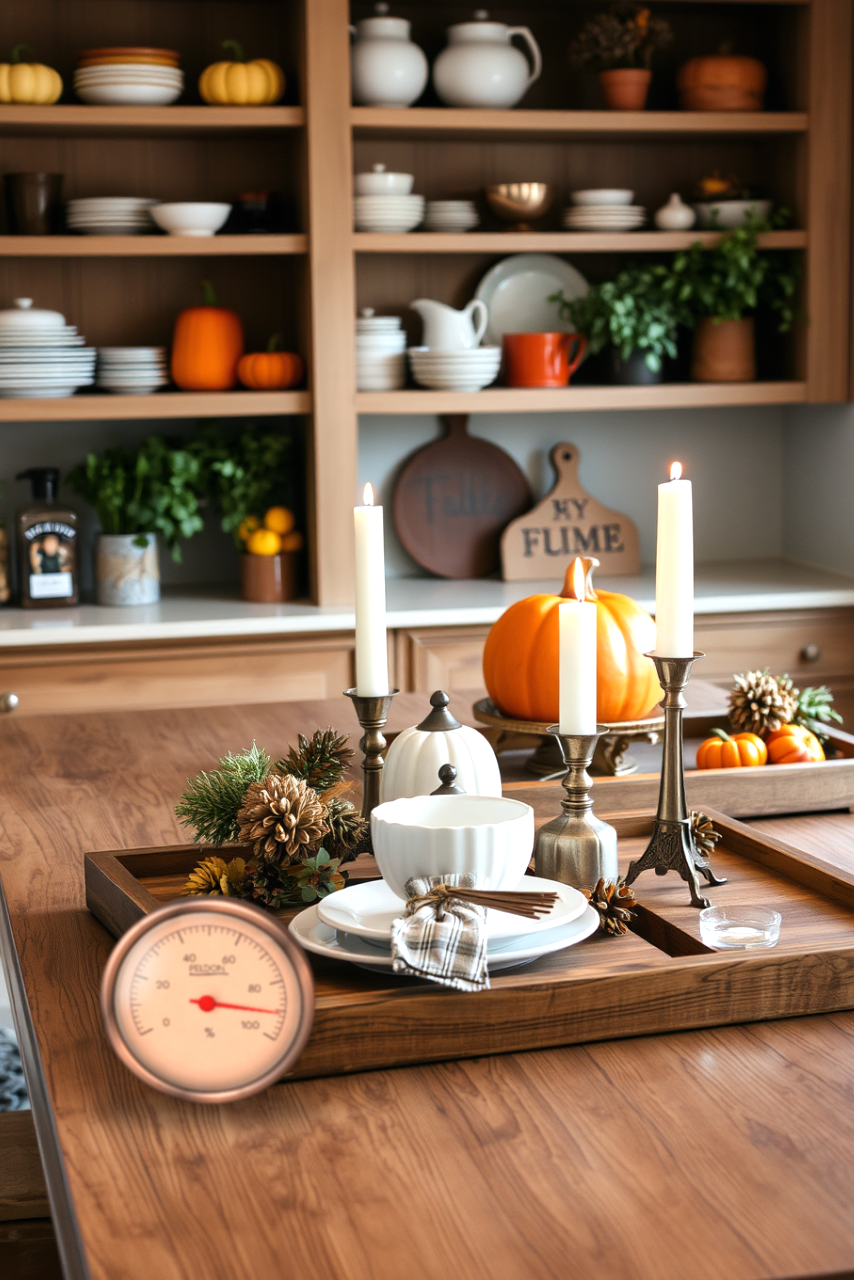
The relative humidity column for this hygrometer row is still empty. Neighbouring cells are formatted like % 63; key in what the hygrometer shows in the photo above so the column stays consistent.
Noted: % 90
